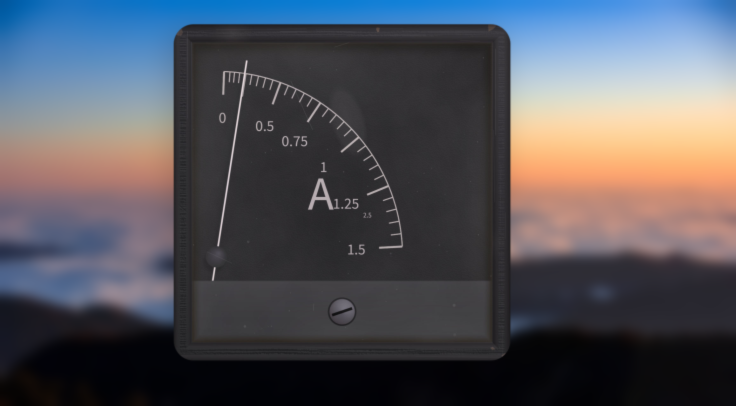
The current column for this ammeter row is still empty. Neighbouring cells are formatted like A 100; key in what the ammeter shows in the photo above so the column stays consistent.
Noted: A 0.25
